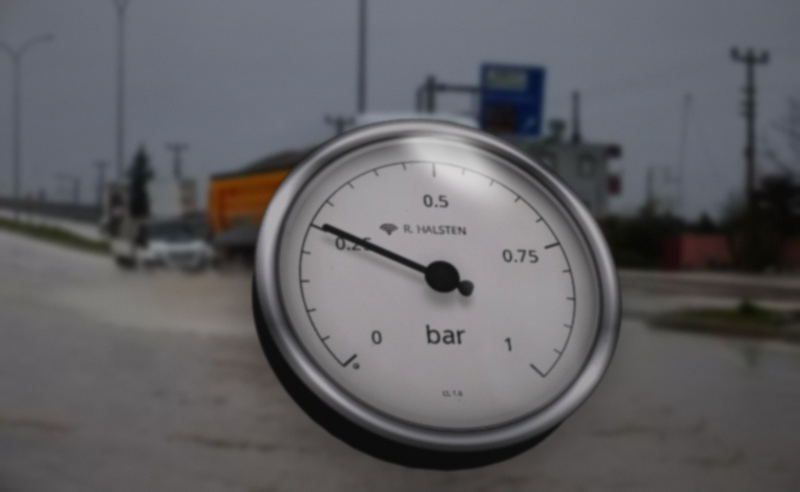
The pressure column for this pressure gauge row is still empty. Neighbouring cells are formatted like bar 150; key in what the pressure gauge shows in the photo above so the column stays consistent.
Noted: bar 0.25
